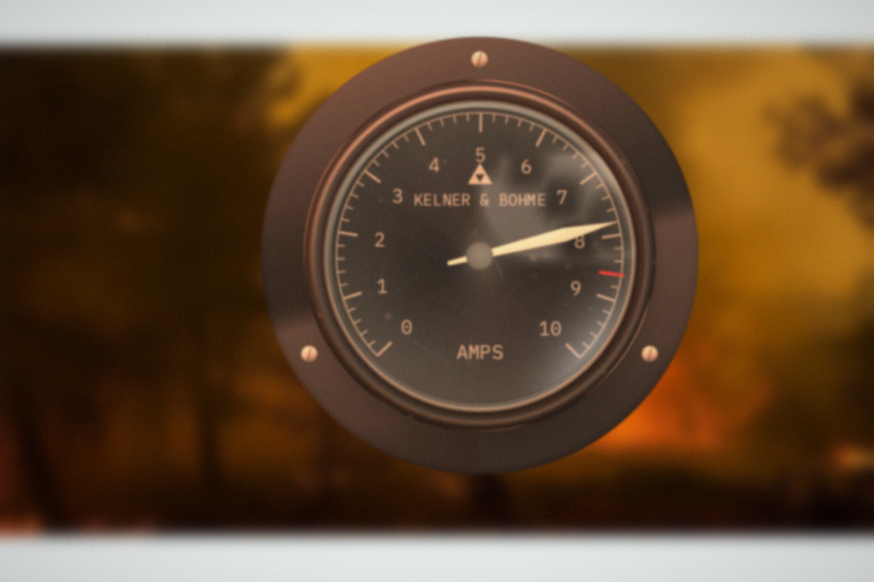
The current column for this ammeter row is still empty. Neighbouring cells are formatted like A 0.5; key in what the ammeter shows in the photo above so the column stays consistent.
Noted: A 7.8
